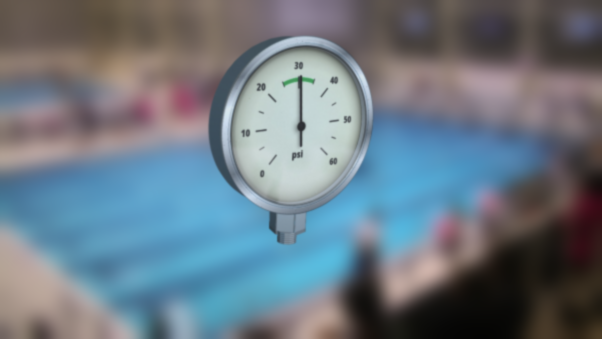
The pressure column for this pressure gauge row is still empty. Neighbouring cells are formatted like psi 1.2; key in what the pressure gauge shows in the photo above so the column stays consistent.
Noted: psi 30
